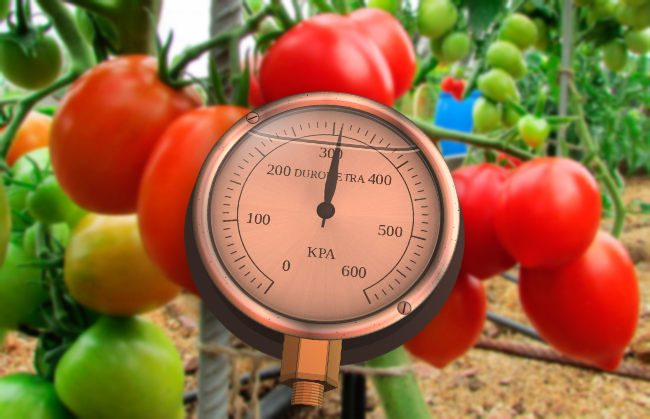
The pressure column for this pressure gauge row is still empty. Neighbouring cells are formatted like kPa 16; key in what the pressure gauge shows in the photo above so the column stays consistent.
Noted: kPa 310
